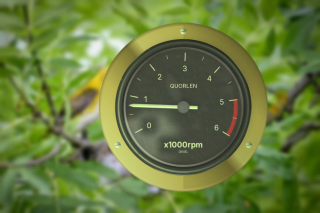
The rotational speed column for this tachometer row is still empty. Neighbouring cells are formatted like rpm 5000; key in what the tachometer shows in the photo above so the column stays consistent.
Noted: rpm 750
